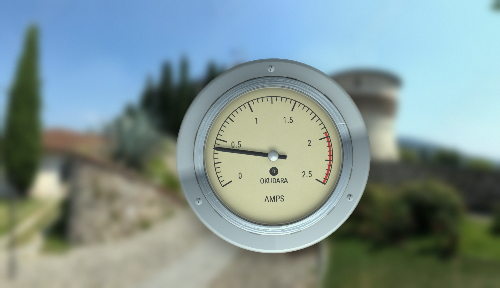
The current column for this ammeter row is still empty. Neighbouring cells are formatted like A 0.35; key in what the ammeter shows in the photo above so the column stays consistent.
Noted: A 0.4
